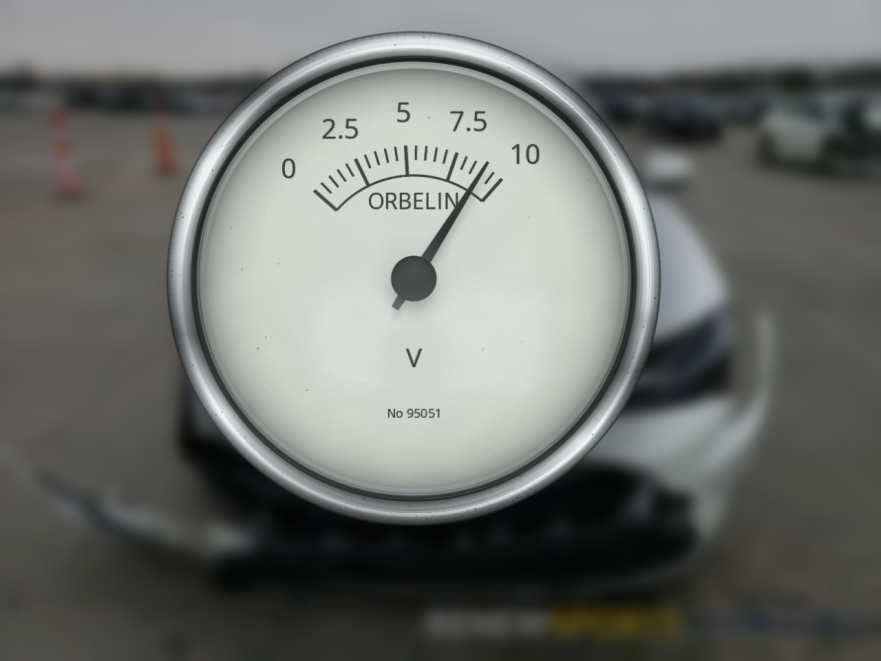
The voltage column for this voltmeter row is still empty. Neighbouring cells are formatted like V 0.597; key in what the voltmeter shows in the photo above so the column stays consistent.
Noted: V 9
